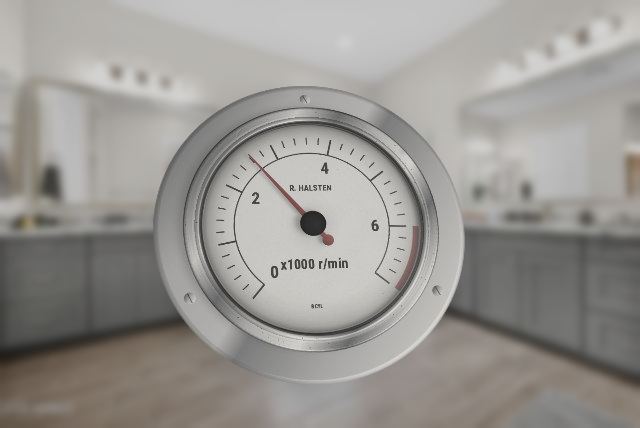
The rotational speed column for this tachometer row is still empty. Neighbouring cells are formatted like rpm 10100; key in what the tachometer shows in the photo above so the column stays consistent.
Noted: rpm 2600
